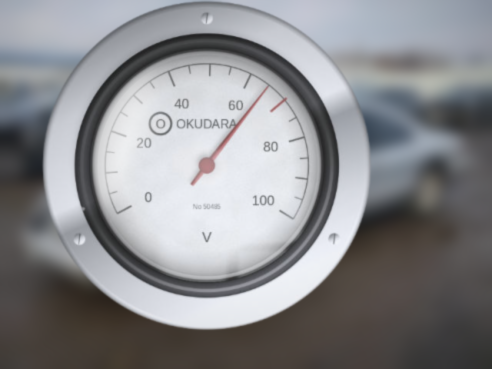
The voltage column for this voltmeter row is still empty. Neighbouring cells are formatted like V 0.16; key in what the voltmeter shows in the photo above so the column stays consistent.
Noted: V 65
